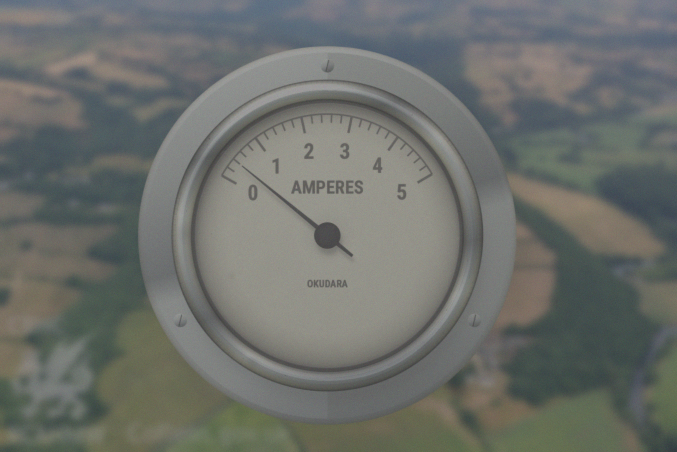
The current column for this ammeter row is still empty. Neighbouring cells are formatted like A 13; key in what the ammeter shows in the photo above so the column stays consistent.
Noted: A 0.4
